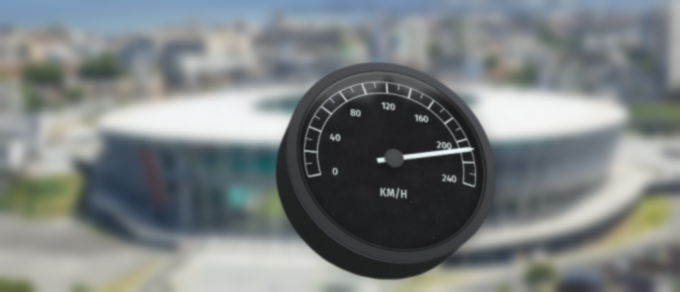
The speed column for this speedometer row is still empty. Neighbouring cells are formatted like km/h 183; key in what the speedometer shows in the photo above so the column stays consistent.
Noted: km/h 210
